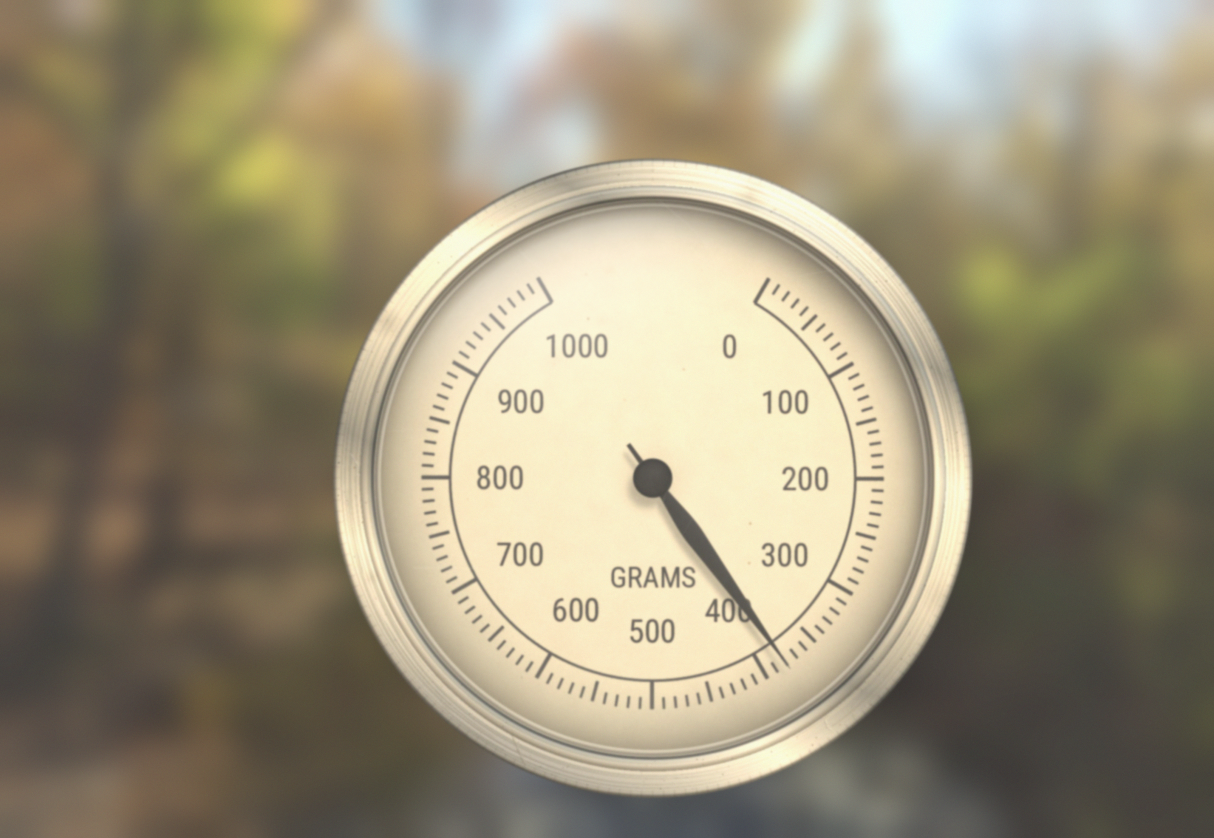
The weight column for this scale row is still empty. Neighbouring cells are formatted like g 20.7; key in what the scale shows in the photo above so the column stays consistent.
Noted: g 380
